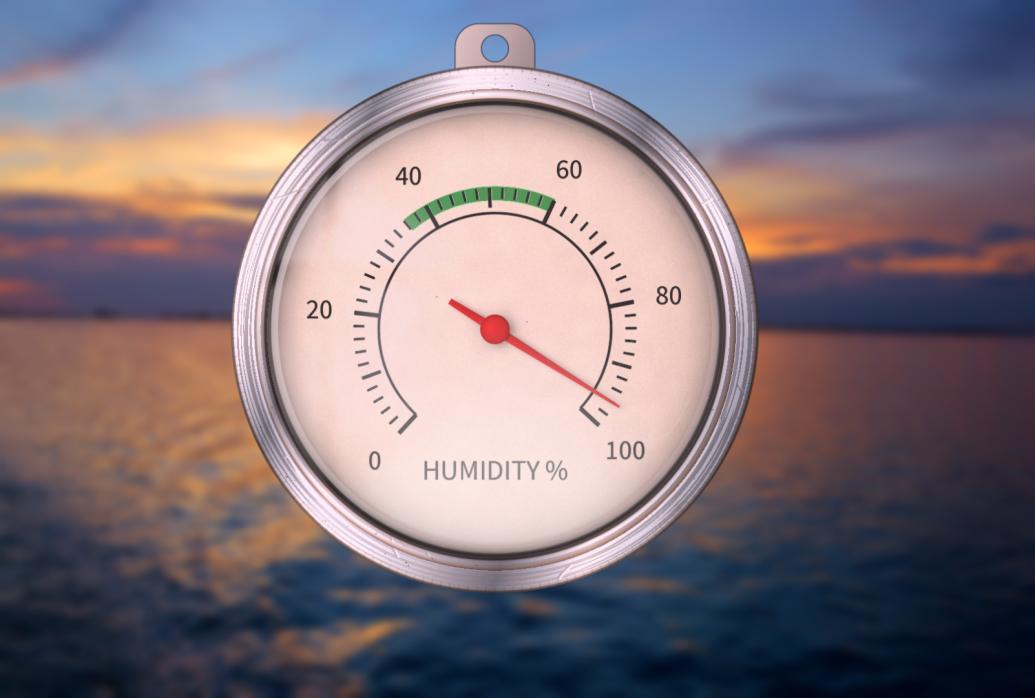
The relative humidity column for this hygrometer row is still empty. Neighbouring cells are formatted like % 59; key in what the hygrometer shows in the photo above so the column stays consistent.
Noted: % 96
